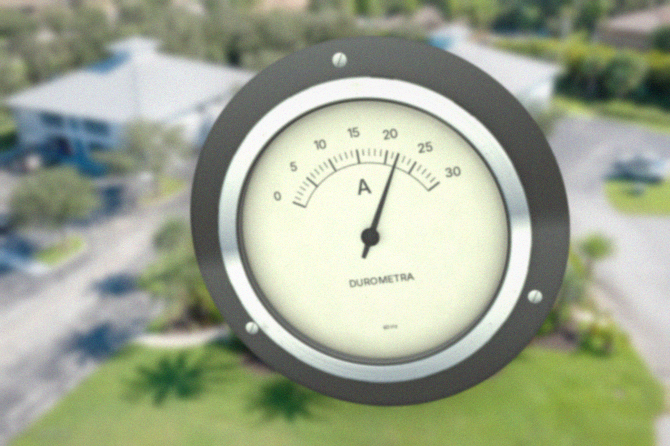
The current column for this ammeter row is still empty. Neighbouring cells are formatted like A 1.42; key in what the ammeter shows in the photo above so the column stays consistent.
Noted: A 22
